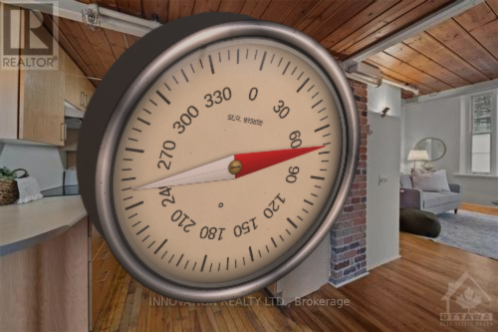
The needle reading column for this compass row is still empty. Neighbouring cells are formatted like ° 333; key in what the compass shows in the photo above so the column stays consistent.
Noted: ° 70
